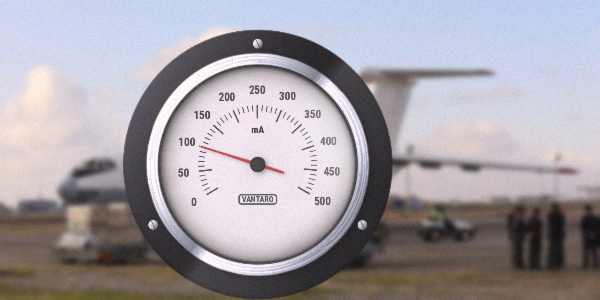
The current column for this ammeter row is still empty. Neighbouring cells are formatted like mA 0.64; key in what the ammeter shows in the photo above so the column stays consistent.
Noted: mA 100
